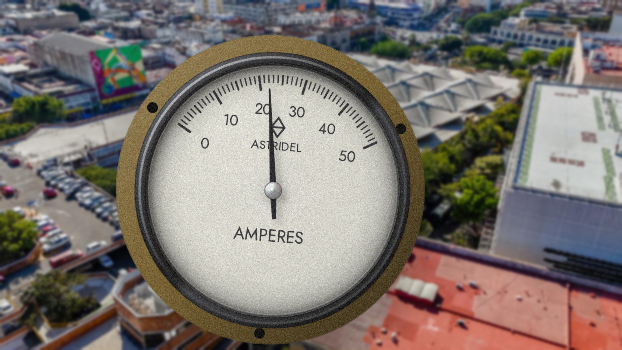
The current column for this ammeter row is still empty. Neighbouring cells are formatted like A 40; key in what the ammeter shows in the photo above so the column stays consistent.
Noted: A 22
